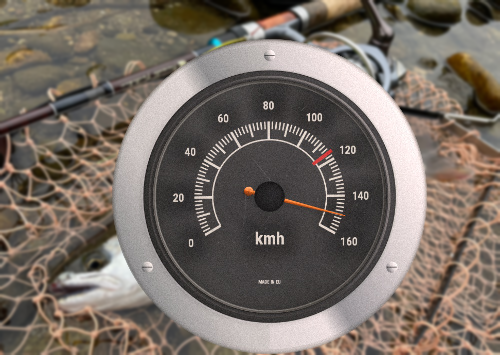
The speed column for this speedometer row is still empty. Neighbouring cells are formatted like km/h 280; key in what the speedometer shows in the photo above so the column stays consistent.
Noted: km/h 150
